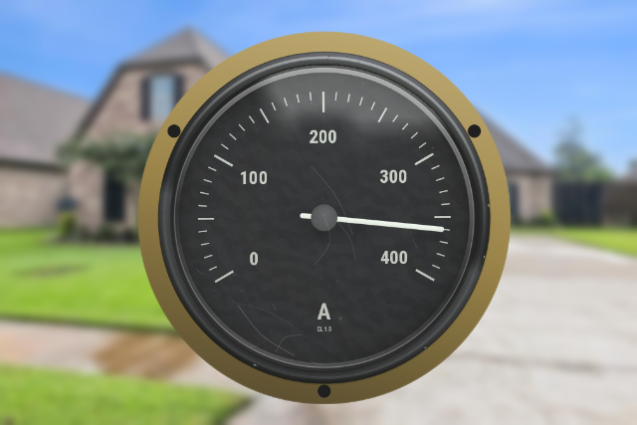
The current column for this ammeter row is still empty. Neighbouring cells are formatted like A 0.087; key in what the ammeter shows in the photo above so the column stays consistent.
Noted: A 360
